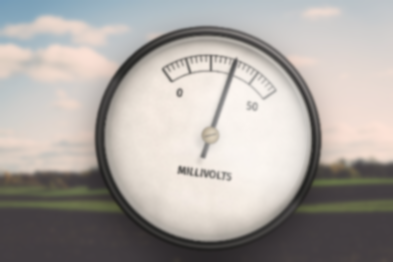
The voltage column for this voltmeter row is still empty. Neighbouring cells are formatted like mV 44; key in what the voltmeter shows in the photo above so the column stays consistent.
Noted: mV 30
